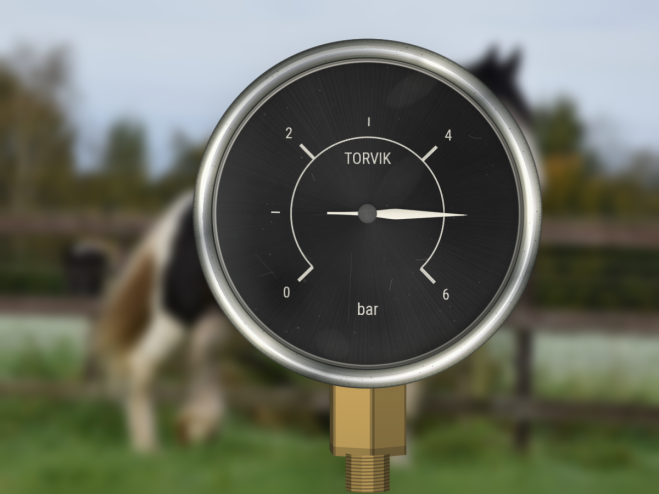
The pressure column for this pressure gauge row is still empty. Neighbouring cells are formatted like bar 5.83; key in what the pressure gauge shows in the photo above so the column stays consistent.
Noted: bar 5
